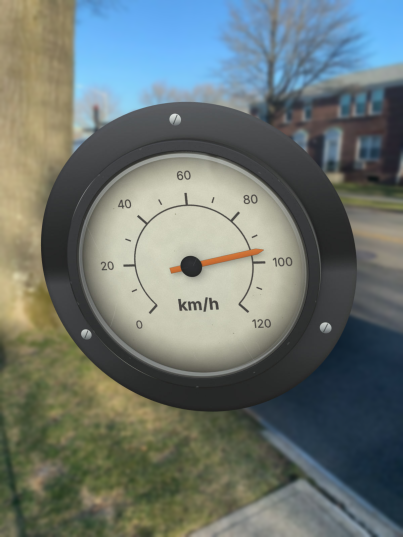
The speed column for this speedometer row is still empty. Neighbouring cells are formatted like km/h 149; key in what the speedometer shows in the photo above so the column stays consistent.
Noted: km/h 95
